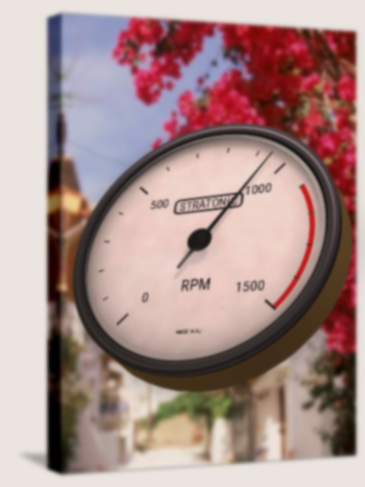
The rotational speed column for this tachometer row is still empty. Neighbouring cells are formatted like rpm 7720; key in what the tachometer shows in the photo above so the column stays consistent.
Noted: rpm 950
